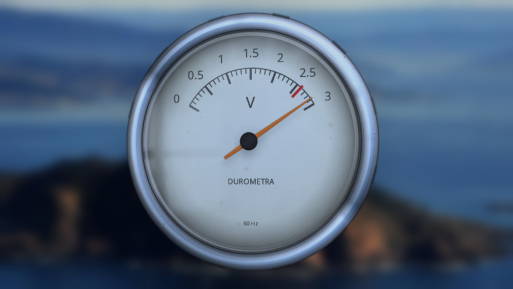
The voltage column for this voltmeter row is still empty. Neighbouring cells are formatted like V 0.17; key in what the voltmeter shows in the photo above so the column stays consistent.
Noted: V 2.9
